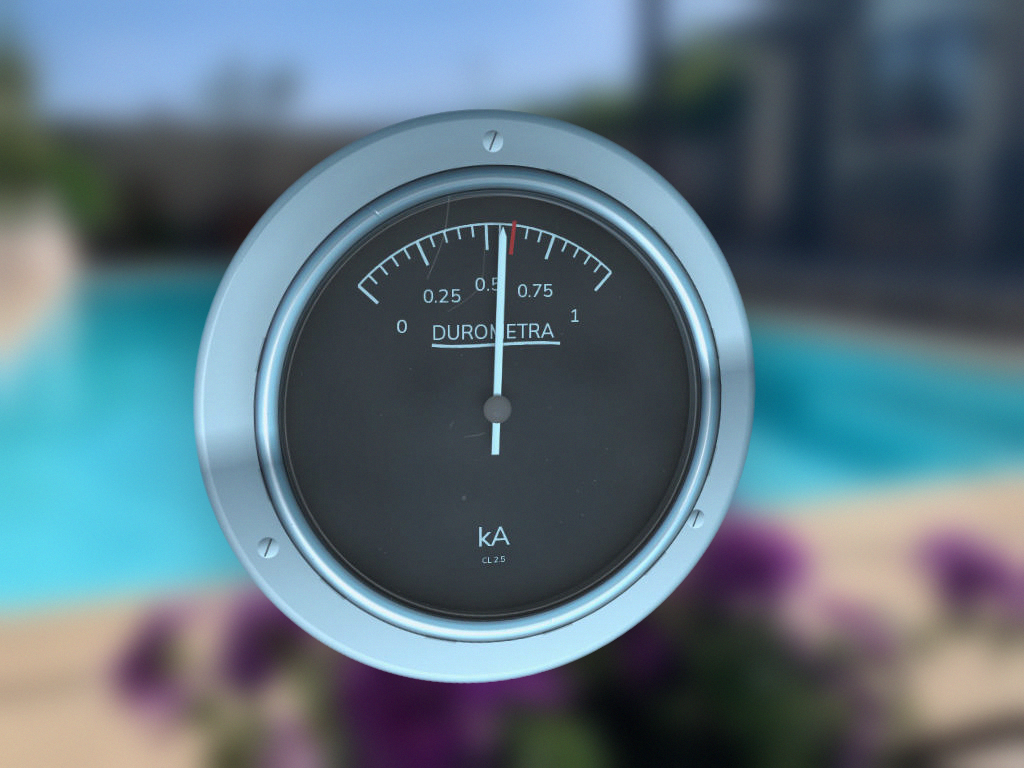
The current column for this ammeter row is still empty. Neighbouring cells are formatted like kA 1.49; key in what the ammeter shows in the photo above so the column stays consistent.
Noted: kA 0.55
